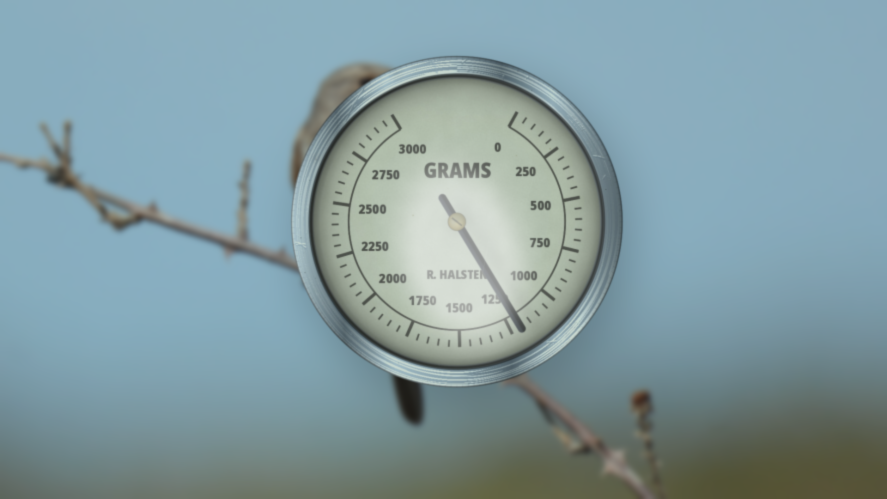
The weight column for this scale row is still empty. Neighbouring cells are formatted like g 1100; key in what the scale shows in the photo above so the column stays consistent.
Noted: g 1200
